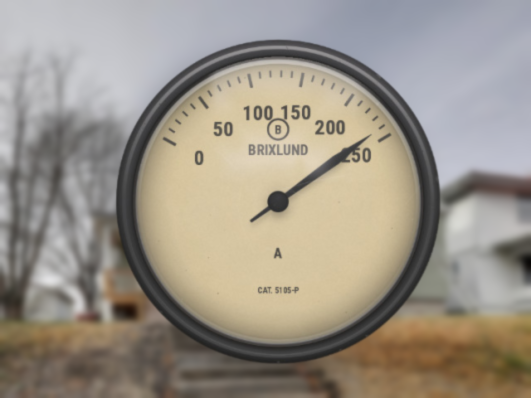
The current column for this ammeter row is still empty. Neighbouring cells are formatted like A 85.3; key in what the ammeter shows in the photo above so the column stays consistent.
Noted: A 240
